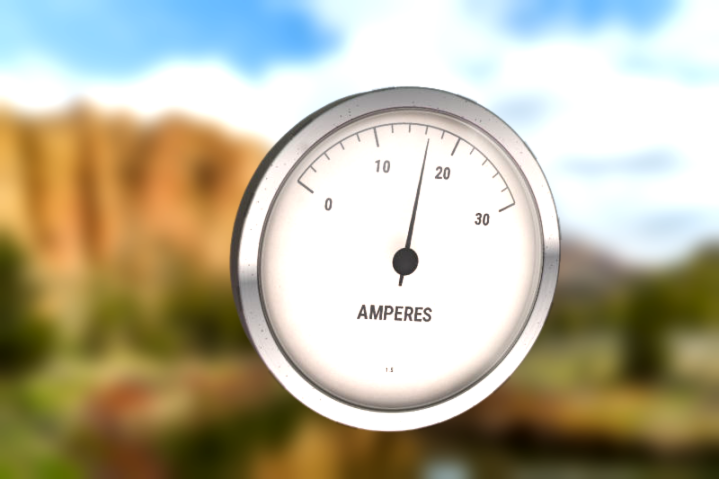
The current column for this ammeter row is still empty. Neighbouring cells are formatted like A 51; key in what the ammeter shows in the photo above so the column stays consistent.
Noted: A 16
